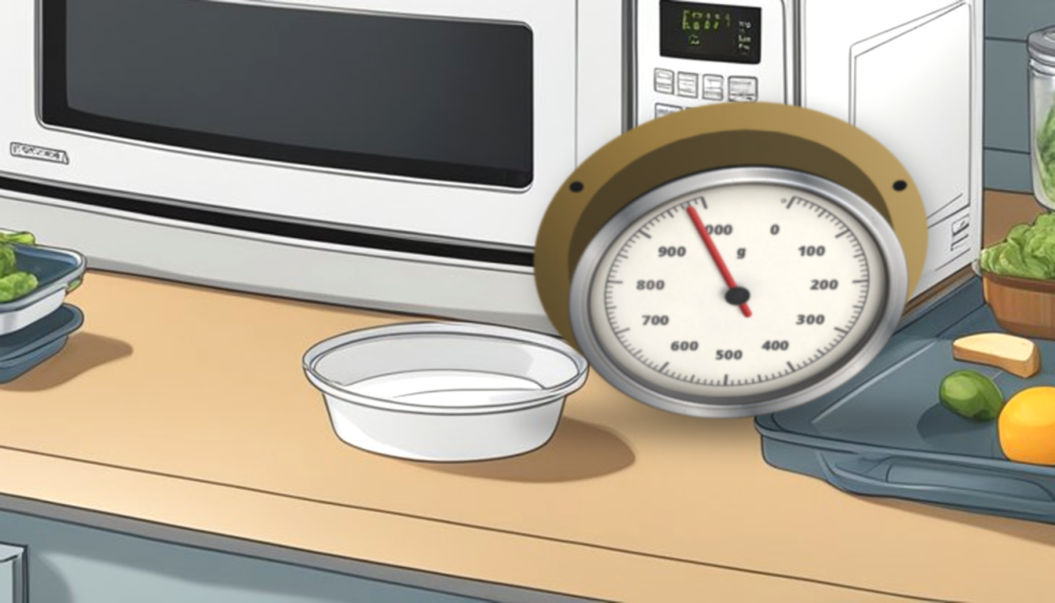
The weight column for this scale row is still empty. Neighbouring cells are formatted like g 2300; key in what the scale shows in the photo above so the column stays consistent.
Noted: g 980
